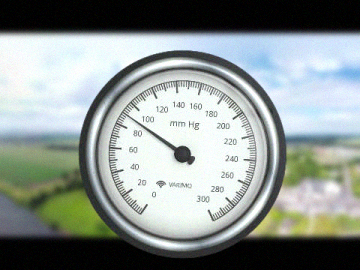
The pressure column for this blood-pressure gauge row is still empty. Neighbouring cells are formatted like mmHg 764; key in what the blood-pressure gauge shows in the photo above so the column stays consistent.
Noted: mmHg 90
